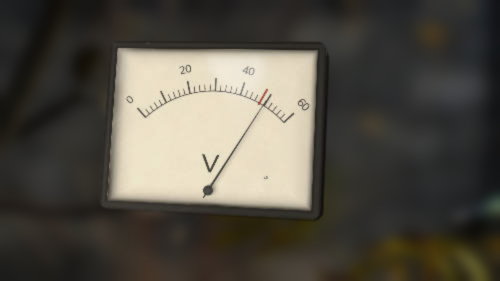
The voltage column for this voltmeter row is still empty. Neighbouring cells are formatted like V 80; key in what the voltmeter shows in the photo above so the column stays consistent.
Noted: V 50
